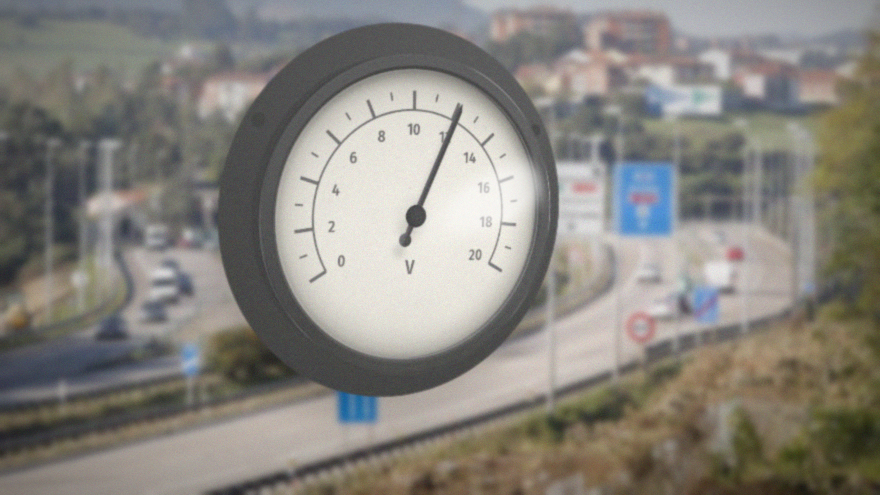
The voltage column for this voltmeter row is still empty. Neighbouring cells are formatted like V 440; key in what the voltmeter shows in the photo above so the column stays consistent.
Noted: V 12
